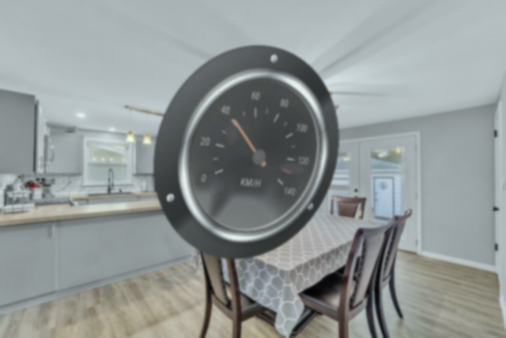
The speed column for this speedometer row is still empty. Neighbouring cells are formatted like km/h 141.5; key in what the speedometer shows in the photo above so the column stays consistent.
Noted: km/h 40
